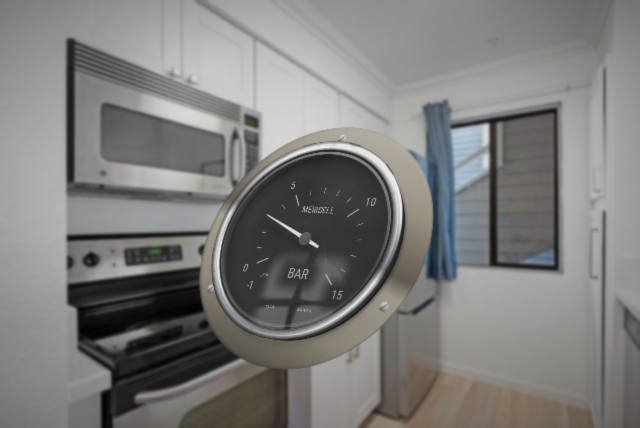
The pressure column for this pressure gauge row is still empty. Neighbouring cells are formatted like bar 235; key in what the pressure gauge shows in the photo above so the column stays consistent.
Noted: bar 3
